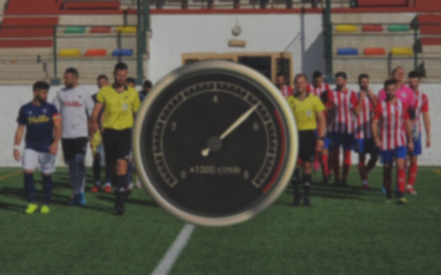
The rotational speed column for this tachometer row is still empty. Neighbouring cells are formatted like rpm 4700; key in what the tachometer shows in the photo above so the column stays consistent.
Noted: rpm 5400
